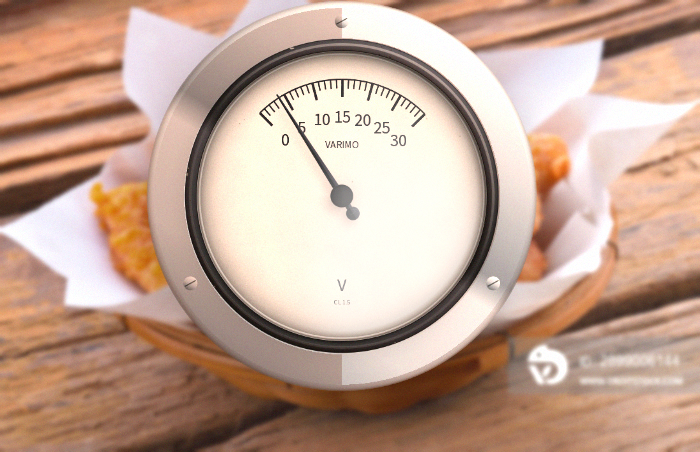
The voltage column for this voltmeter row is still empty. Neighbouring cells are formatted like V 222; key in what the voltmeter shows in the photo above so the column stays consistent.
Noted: V 4
